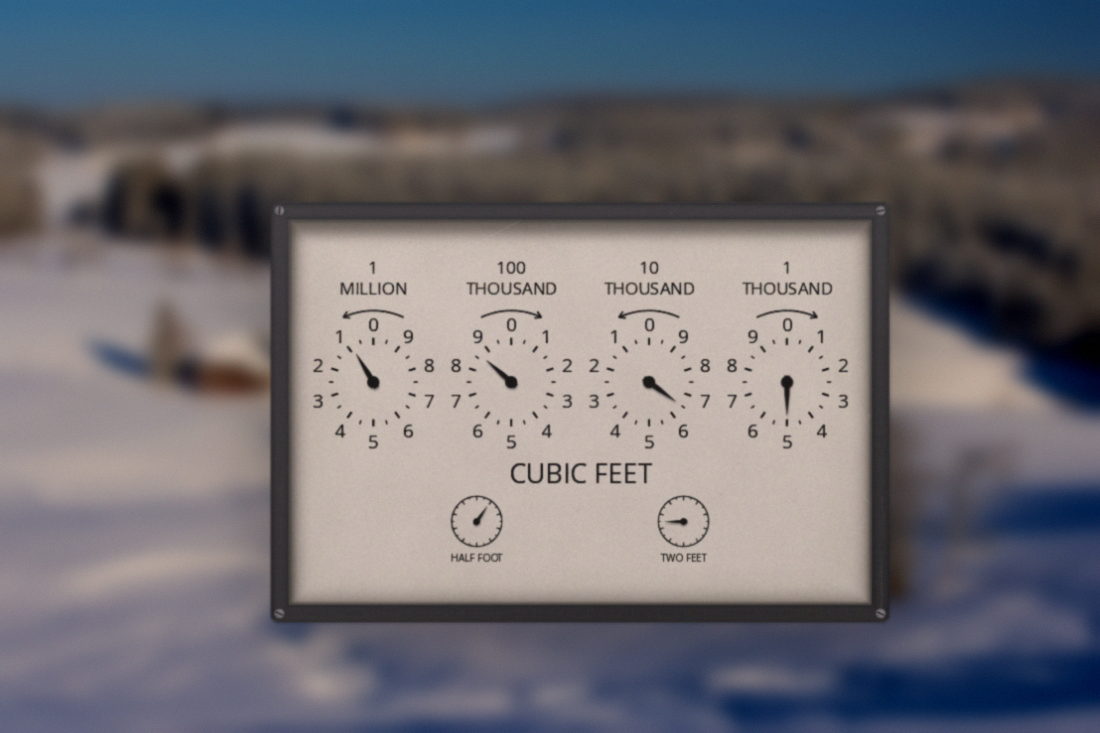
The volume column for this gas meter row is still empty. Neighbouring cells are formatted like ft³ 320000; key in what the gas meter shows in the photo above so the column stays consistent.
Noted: ft³ 86500
